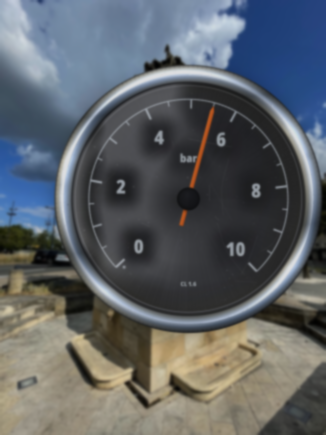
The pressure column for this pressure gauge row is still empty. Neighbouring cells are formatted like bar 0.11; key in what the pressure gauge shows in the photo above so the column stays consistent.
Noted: bar 5.5
